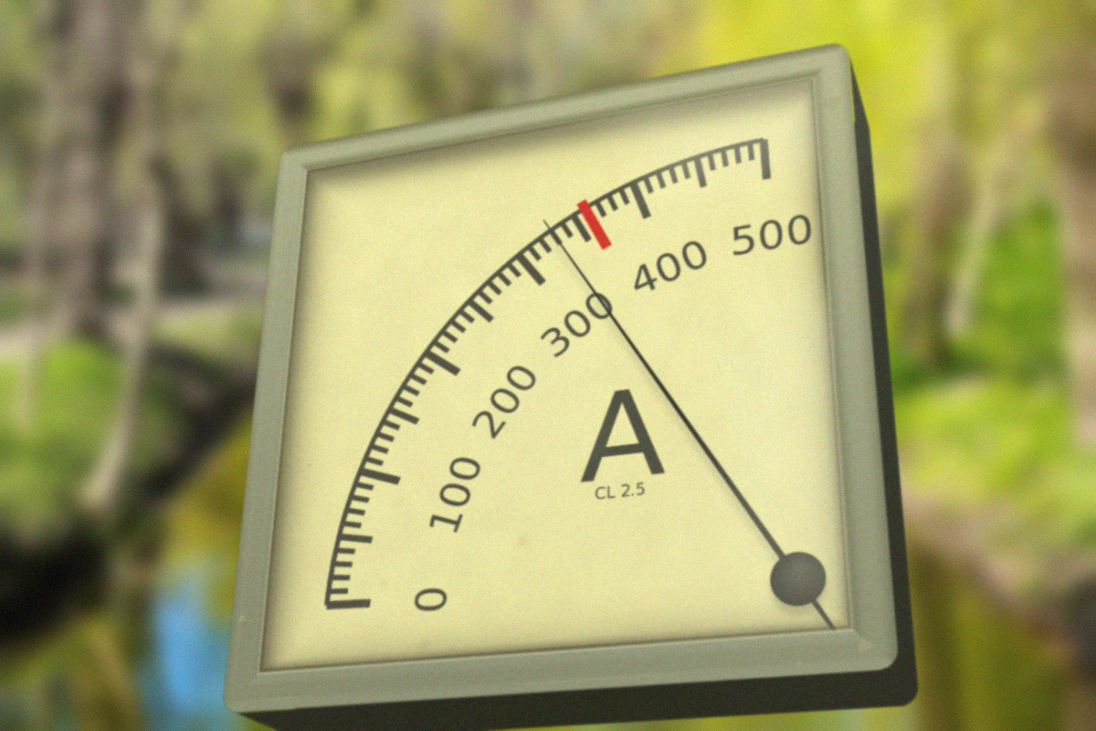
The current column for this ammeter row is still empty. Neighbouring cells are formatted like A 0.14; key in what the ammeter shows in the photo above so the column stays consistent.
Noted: A 330
